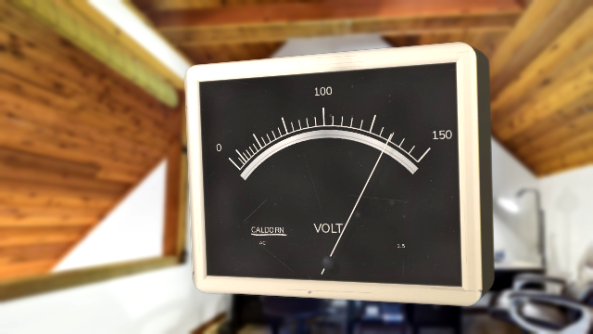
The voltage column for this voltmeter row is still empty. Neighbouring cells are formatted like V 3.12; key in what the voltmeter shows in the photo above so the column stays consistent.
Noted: V 135
